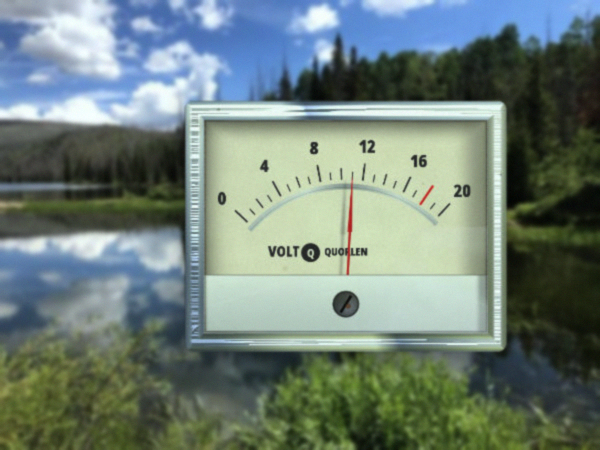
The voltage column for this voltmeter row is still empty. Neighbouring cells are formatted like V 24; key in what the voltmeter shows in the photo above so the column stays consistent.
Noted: V 11
